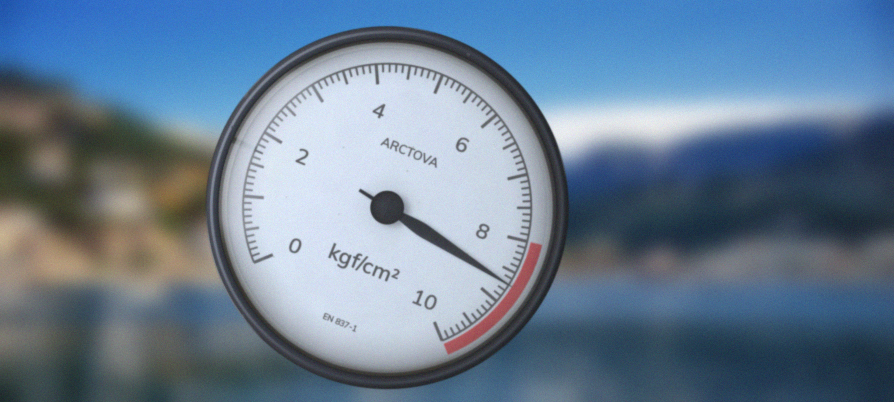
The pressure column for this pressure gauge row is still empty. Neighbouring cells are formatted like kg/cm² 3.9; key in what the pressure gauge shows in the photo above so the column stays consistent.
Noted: kg/cm² 8.7
